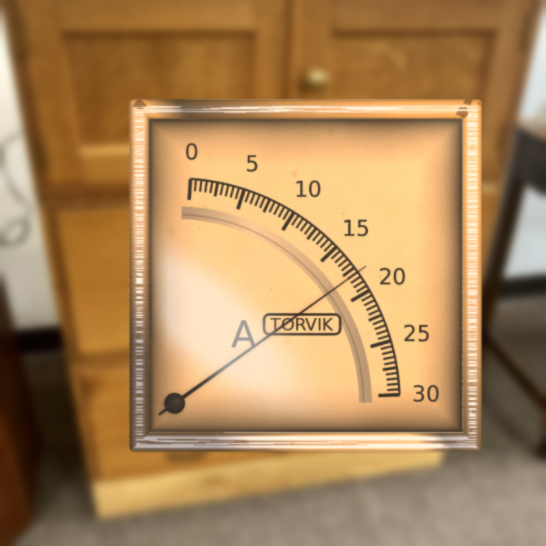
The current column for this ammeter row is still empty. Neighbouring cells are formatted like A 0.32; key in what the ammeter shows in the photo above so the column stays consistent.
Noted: A 18
